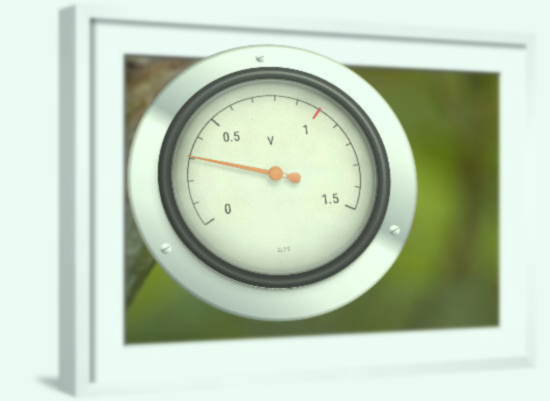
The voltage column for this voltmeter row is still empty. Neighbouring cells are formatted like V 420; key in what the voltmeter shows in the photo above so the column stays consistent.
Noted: V 0.3
